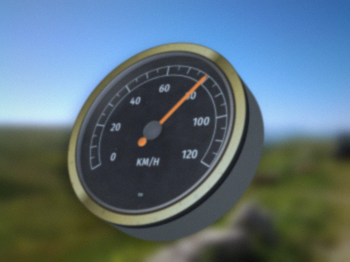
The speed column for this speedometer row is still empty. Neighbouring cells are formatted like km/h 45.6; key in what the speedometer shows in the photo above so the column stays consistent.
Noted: km/h 80
